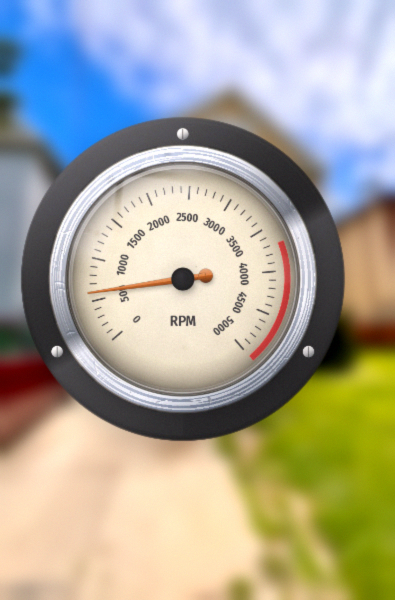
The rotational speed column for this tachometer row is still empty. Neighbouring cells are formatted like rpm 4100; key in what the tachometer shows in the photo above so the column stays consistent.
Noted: rpm 600
